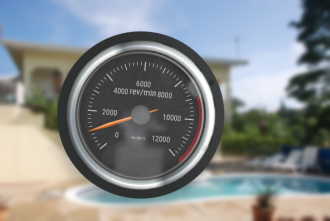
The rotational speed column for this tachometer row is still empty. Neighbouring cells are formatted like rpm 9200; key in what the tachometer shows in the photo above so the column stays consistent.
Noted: rpm 1000
